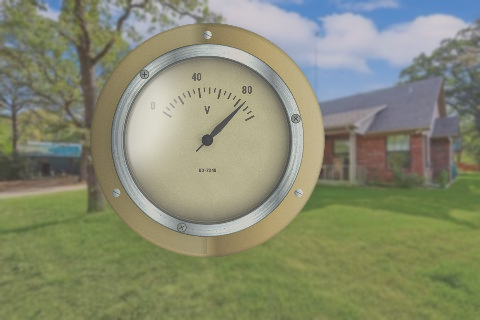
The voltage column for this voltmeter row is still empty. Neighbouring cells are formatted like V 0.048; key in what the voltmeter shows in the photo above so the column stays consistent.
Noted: V 85
